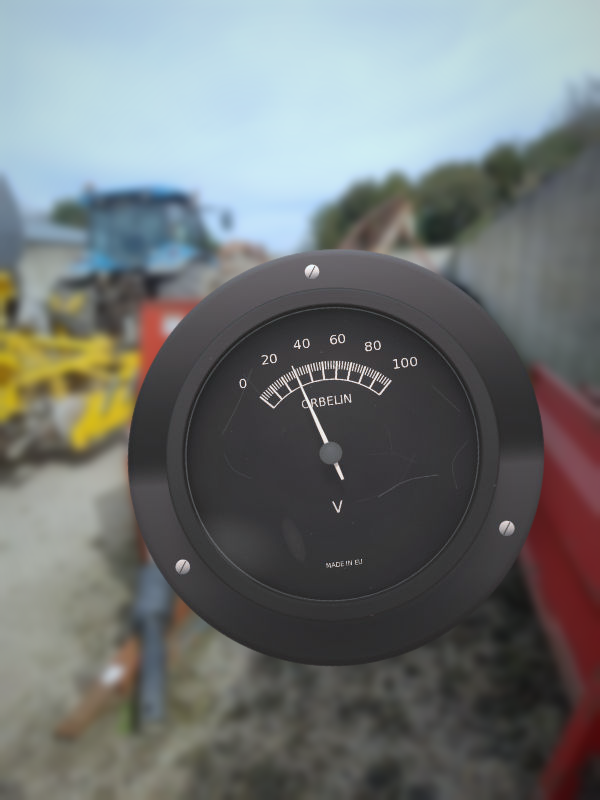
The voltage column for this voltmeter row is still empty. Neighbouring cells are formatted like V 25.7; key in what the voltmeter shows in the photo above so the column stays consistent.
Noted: V 30
